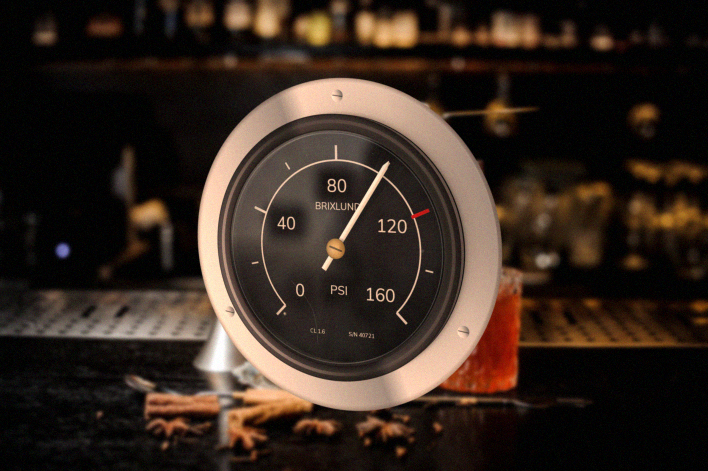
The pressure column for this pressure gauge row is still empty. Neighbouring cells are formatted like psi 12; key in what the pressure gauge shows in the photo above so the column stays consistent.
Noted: psi 100
